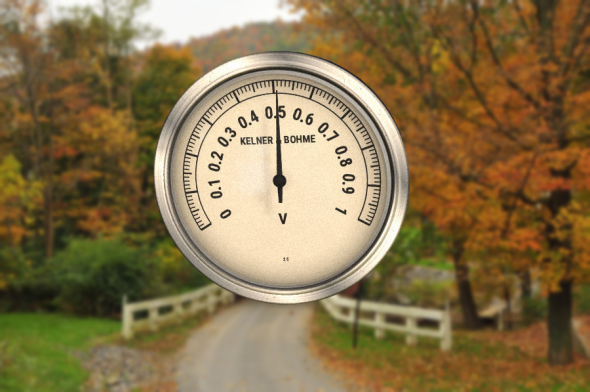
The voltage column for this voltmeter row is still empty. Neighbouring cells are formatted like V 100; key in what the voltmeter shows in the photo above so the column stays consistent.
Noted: V 0.51
